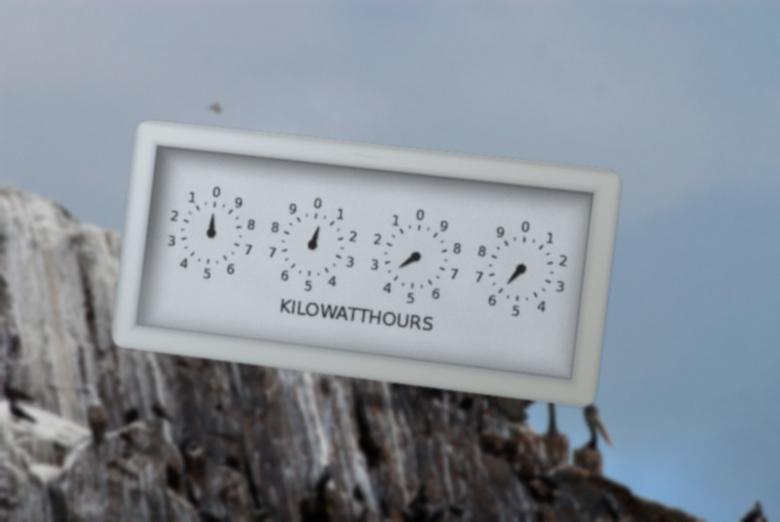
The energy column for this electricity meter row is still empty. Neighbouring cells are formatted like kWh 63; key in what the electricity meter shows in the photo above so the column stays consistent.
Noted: kWh 36
